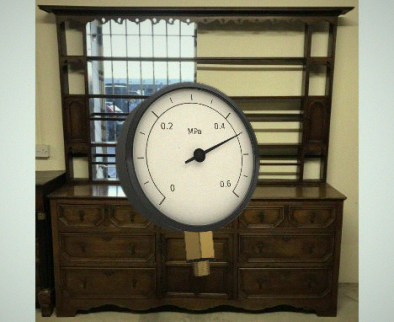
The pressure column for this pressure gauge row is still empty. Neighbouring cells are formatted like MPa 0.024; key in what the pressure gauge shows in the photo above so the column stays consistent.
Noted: MPa 0.45
